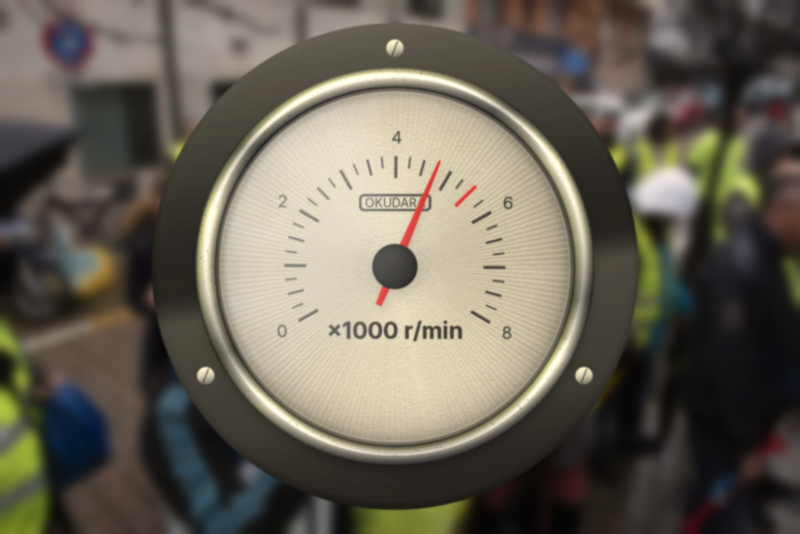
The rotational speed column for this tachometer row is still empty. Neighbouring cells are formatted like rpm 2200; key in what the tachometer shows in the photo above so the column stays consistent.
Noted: rpm 4750
